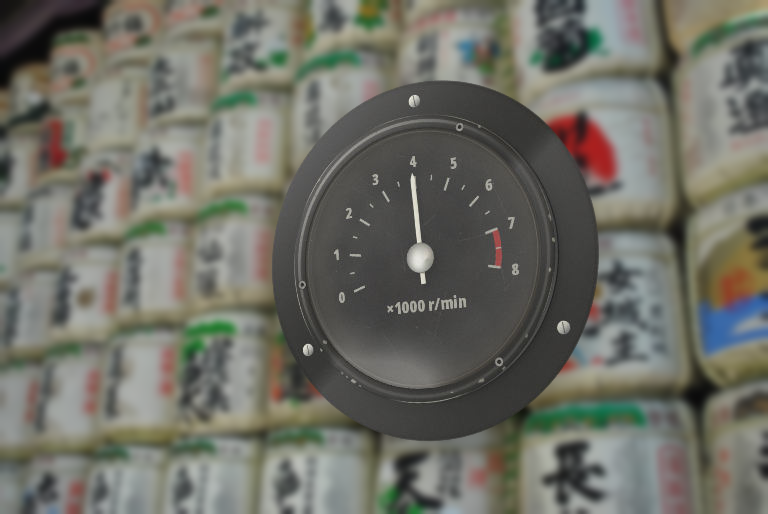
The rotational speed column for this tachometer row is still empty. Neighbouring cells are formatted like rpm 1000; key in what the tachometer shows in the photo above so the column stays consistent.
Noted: rpm 4000
